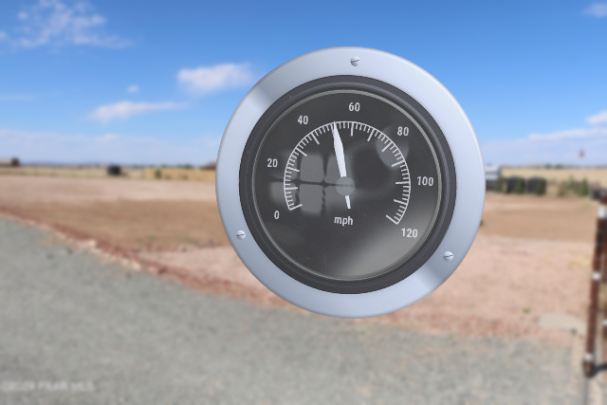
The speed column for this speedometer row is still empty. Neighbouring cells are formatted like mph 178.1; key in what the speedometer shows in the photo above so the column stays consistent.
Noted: mph 52
